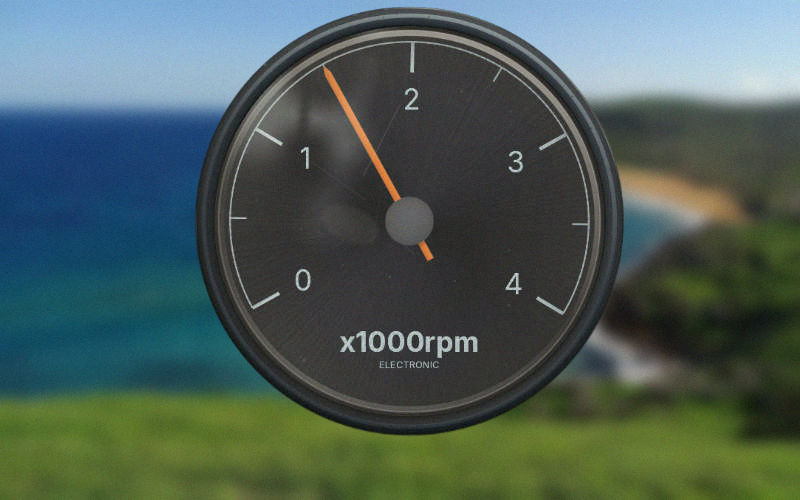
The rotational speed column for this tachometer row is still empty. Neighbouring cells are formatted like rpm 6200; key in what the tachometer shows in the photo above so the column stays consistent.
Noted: rpm 1500
